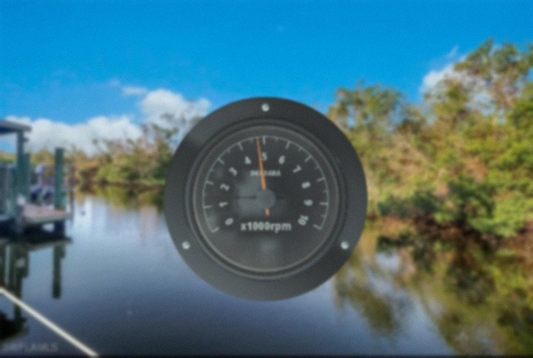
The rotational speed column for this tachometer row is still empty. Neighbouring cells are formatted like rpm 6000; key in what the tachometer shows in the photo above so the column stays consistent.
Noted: rpm 4750
